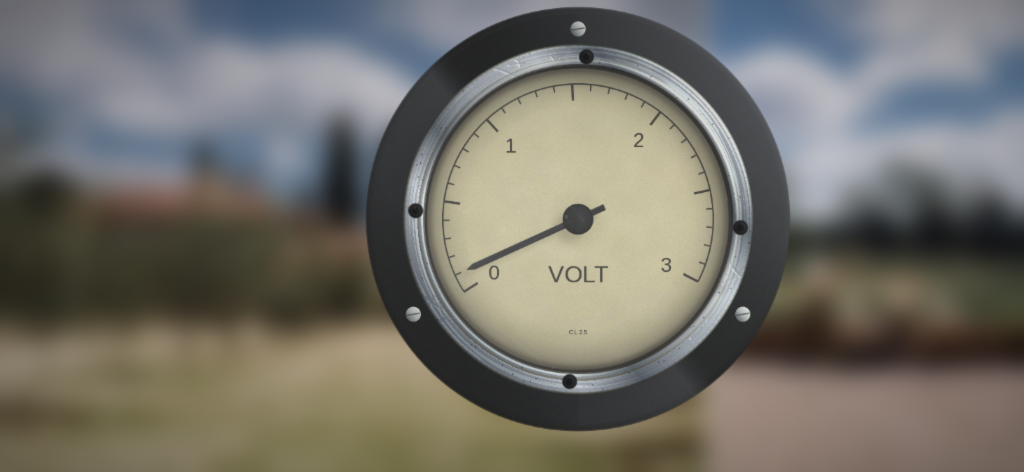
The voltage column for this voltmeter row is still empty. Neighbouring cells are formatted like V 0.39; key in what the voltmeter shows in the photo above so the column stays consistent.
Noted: V 0.1
